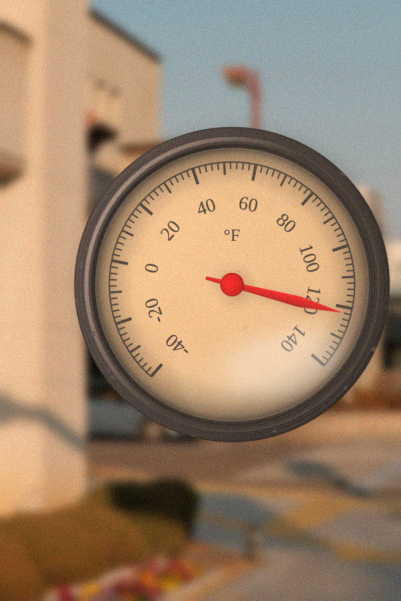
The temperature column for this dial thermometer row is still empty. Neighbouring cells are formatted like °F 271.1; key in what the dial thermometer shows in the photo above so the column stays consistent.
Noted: °F 122
